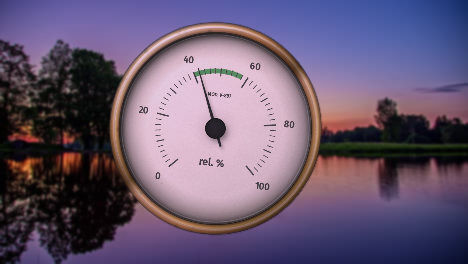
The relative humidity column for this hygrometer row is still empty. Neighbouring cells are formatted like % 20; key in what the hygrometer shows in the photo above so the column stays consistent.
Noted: % 42
